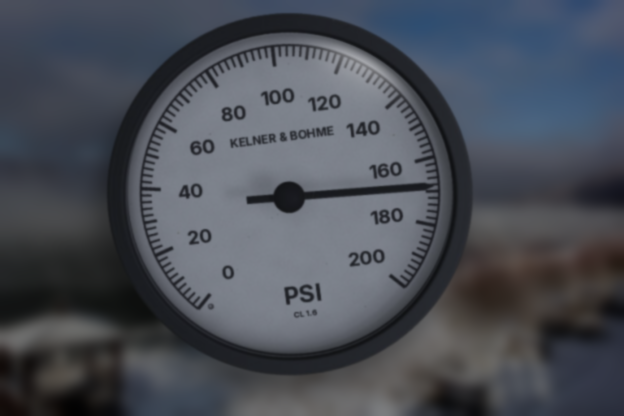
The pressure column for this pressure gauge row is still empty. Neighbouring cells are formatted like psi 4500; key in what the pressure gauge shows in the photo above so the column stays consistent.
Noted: psi 168
